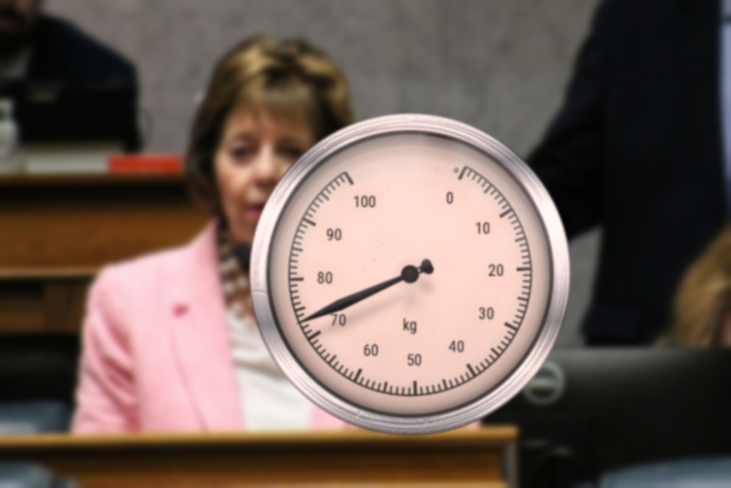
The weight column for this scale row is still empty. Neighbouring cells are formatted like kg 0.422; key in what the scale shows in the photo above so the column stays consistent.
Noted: kg 73
